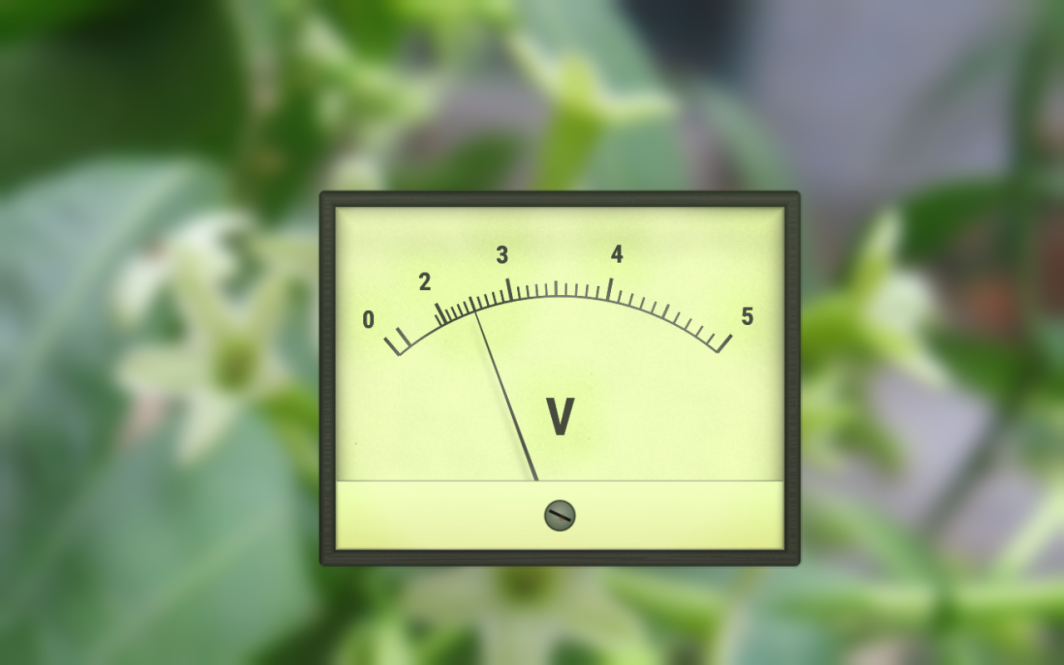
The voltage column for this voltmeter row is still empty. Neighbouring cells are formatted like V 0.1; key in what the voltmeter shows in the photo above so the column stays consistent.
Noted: V 2.5
